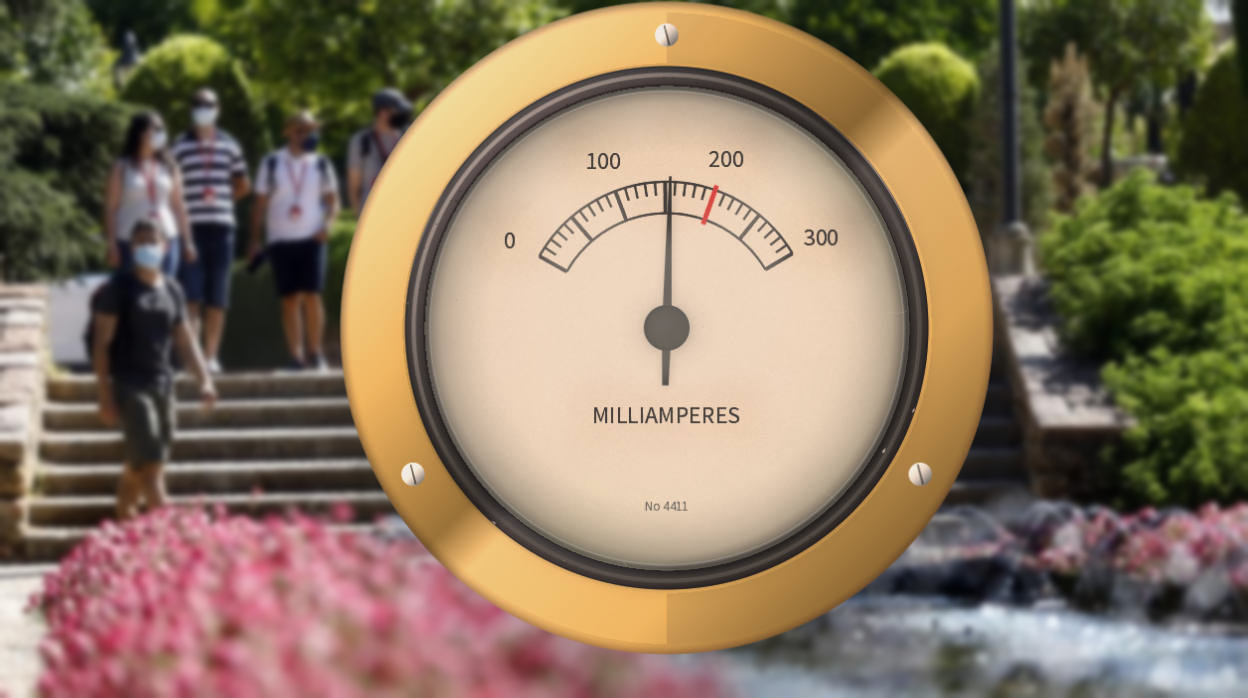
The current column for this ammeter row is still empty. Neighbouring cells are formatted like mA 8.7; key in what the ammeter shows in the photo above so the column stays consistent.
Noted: mA 155
